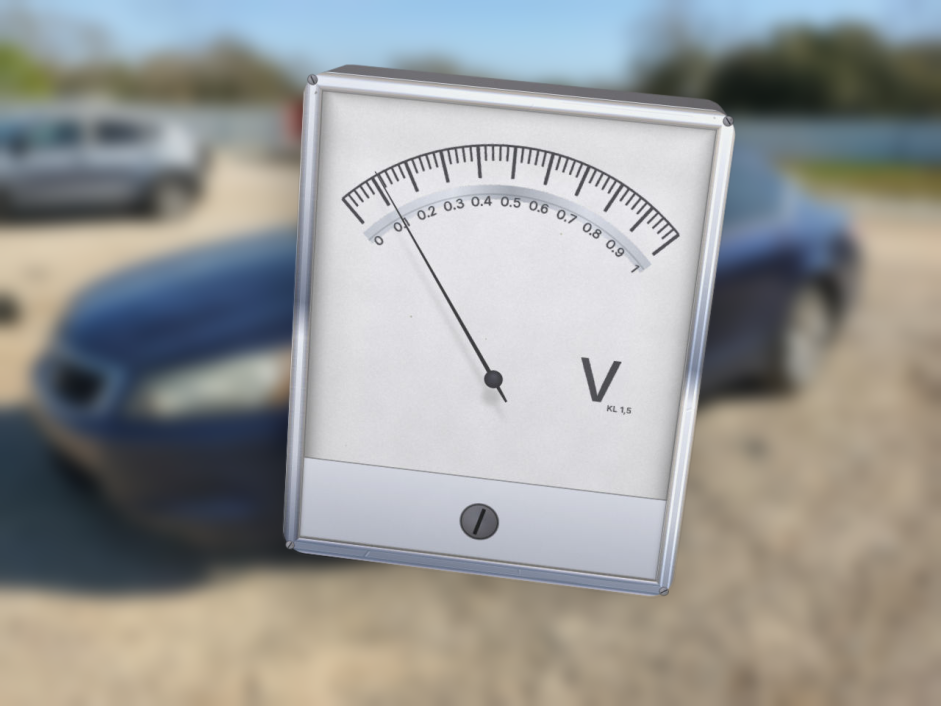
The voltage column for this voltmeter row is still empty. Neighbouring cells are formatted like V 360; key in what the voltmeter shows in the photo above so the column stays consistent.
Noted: V 0.12
